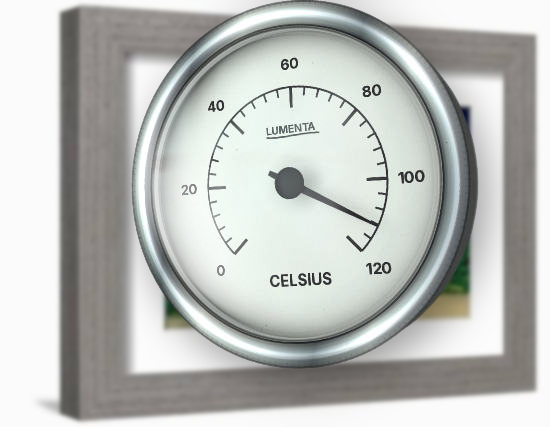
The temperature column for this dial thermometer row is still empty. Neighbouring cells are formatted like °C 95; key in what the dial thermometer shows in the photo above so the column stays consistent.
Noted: °C 112
